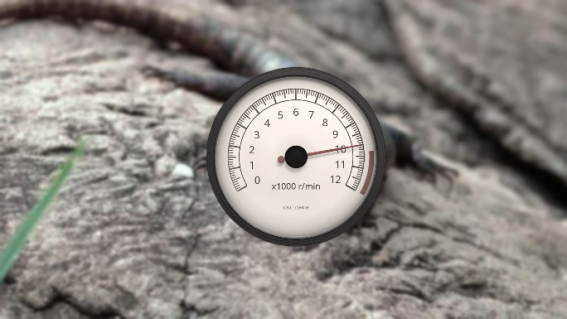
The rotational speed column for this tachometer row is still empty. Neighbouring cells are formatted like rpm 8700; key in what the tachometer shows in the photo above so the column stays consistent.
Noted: rpm 10000
